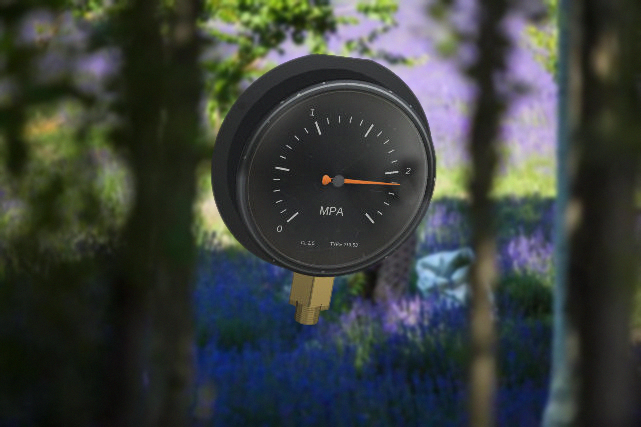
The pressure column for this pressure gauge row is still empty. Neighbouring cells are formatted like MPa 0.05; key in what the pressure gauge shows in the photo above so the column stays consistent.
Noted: MPa 2.1
